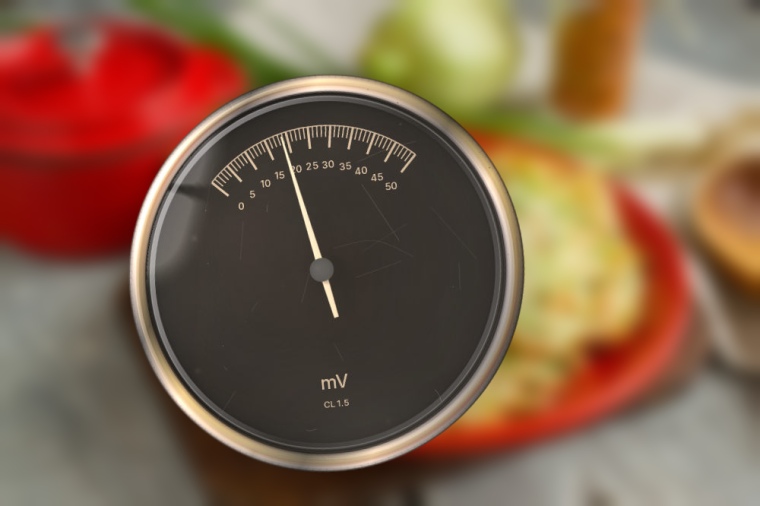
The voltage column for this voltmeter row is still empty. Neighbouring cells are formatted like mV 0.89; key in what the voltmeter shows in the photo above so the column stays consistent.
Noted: mV 19
